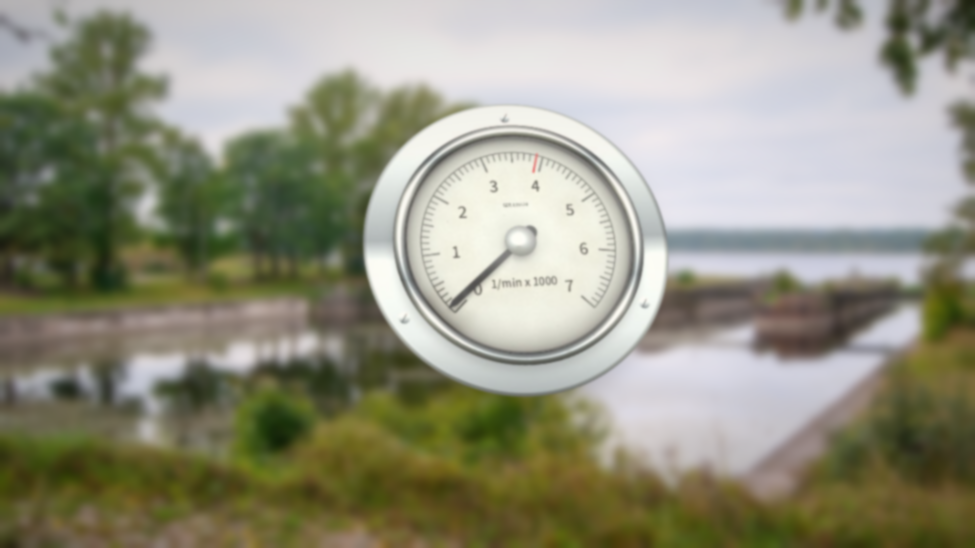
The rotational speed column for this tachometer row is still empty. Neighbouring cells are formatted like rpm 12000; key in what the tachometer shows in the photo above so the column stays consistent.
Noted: rpm 100
